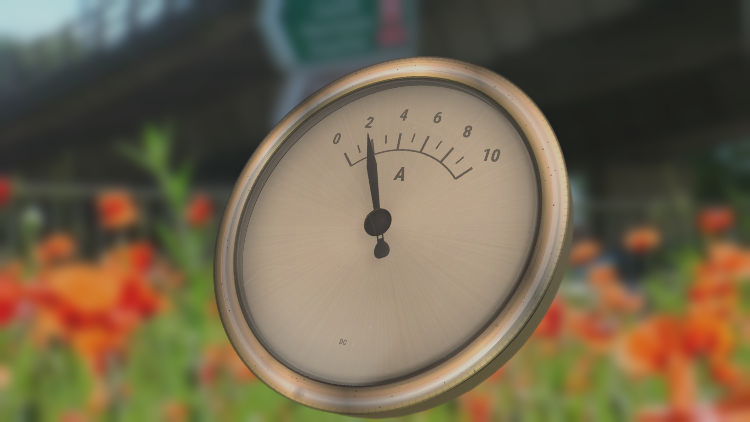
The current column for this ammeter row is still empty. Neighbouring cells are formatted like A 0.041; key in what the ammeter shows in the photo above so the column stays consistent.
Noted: A 2
